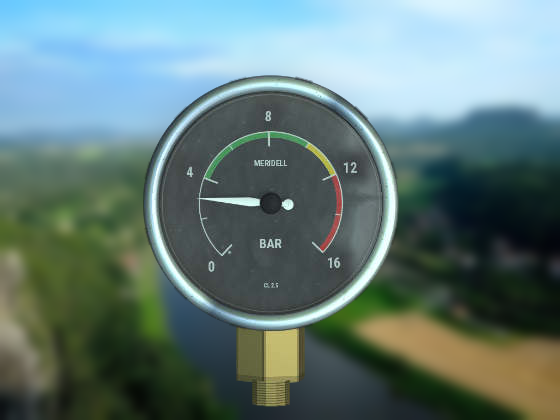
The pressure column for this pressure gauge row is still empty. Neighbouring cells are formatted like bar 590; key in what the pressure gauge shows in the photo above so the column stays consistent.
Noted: bar 3
